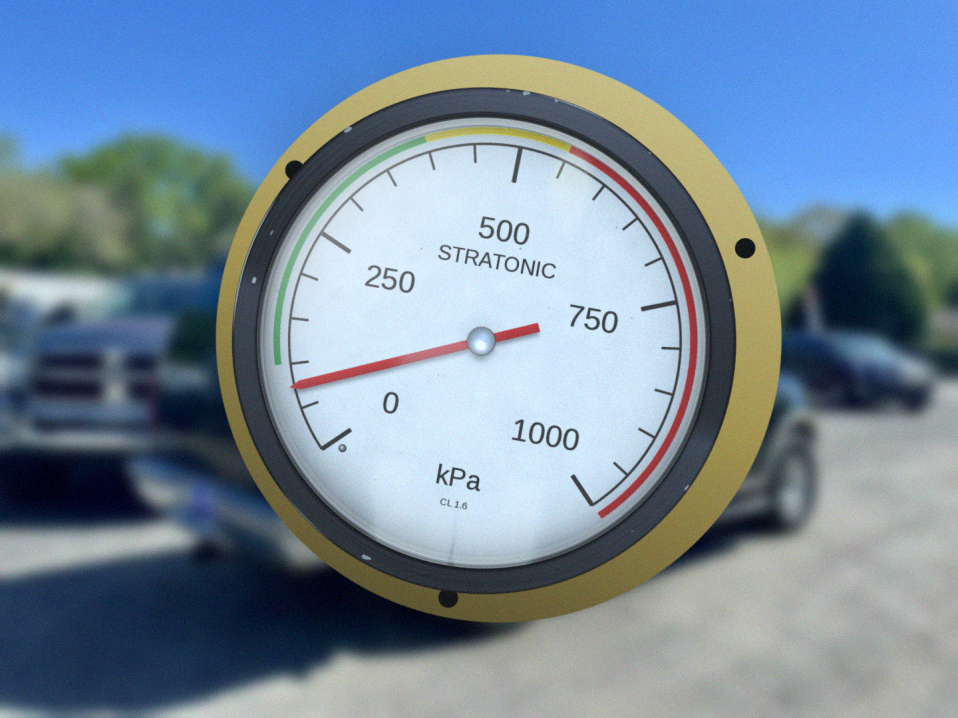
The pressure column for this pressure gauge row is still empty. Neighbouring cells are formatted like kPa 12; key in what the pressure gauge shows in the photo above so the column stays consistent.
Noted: kPa 75
